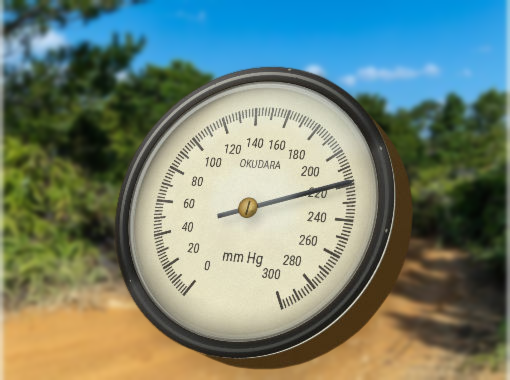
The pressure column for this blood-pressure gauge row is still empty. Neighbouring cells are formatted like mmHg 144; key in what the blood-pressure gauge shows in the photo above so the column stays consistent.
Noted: mmHg 220
